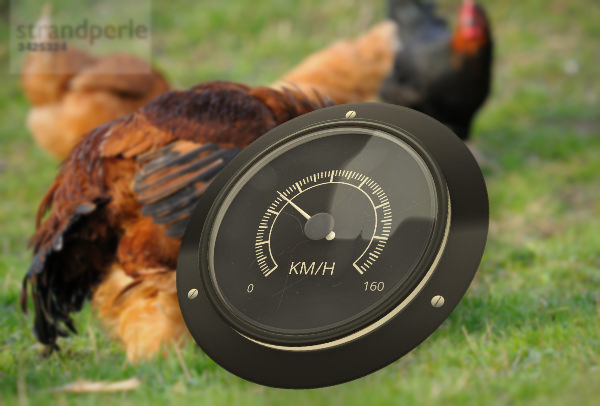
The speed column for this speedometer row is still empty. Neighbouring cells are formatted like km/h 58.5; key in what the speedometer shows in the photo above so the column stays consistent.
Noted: km/h 50
